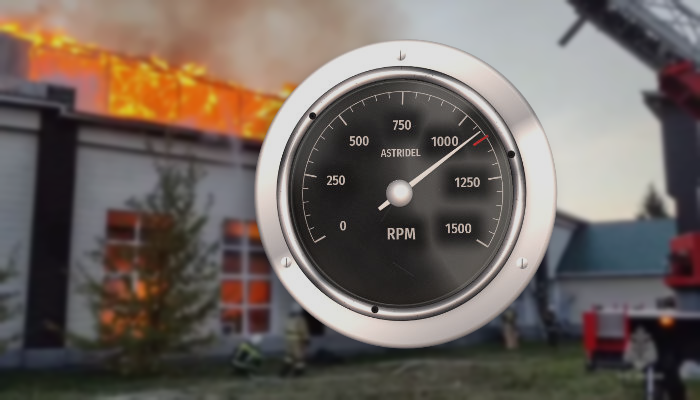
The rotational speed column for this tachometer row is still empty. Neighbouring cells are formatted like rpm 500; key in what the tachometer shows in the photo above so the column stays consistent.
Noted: rpm 1075
